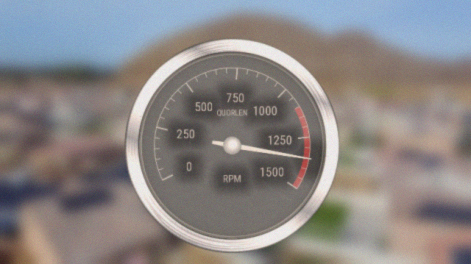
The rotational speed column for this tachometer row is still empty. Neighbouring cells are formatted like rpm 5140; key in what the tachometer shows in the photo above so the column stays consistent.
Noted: rpm 1350
